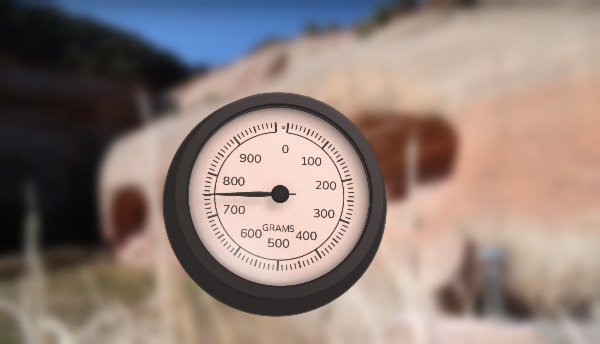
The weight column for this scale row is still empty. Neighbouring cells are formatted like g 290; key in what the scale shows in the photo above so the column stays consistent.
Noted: g 750
